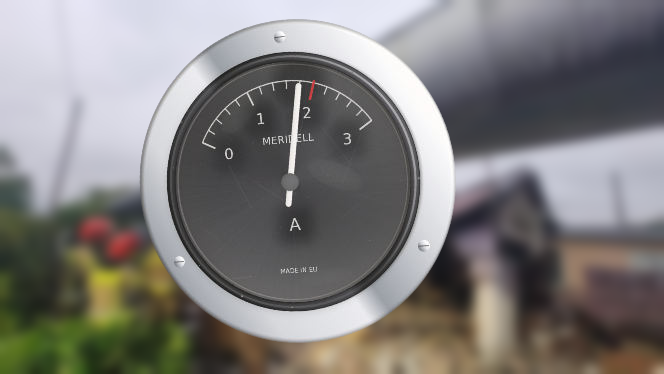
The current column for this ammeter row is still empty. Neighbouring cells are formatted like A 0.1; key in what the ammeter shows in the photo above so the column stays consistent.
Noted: A 1.8
